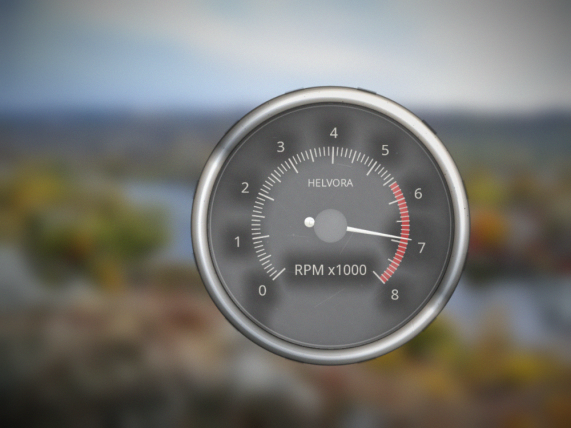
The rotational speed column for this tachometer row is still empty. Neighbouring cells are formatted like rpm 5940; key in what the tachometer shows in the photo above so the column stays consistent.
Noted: rpm 6900
